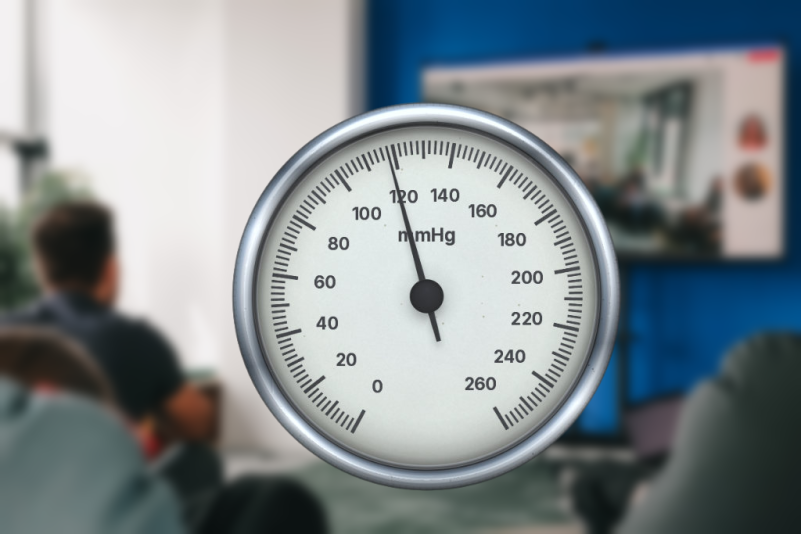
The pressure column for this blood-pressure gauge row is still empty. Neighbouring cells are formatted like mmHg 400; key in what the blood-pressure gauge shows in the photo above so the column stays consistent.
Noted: mmHg 118
